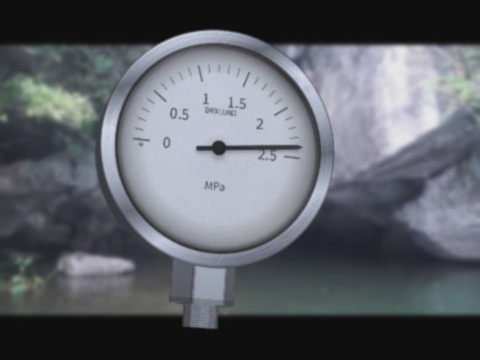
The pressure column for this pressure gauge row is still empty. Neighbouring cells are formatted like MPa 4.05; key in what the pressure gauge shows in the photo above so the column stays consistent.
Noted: MPa 2.4
